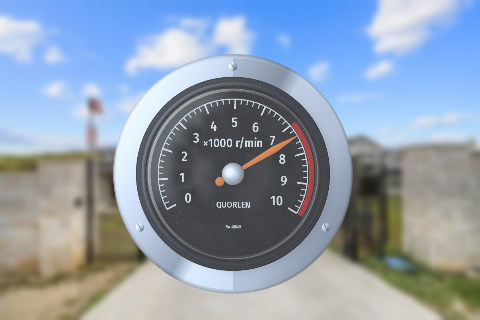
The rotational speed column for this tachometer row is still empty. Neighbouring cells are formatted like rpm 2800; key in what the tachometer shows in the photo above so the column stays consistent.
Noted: rpm 7400
